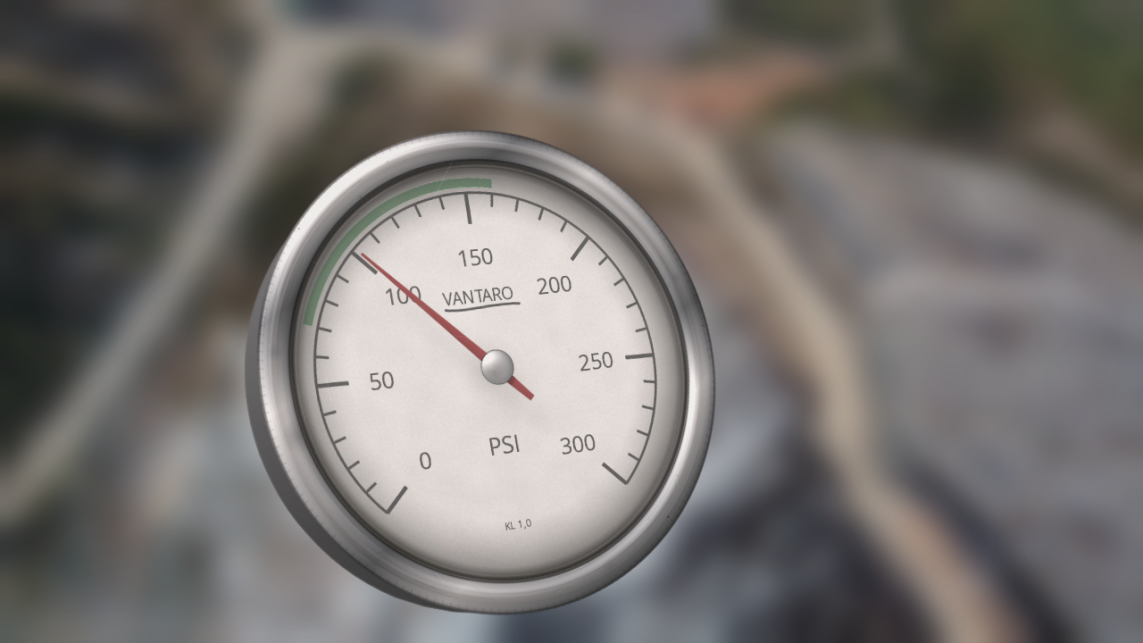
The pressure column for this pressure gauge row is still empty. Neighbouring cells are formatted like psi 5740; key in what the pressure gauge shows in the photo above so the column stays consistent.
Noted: psi 100
